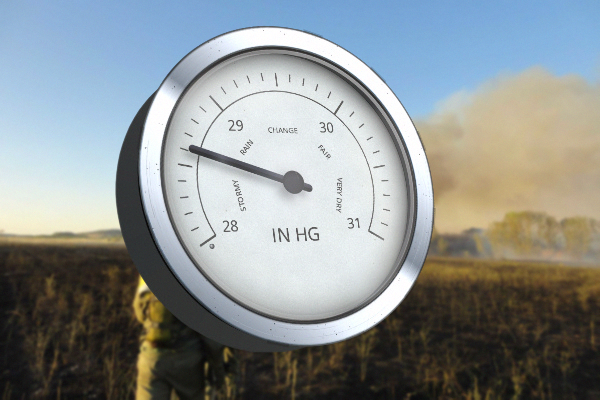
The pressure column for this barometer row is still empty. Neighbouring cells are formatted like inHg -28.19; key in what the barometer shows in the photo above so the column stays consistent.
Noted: inHg 28.6
